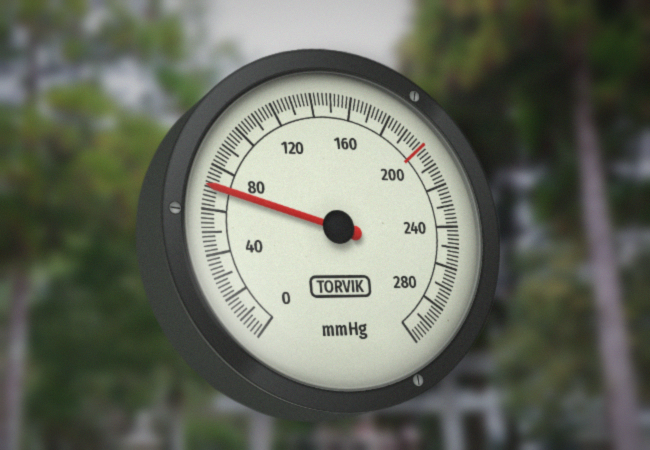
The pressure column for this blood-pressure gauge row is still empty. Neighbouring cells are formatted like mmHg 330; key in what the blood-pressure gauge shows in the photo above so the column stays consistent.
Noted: mmHg 70
